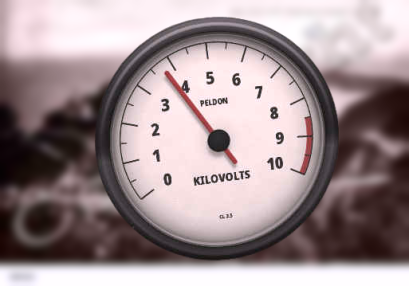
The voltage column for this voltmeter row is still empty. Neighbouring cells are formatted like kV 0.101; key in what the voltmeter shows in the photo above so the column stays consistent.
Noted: kV 3.75
